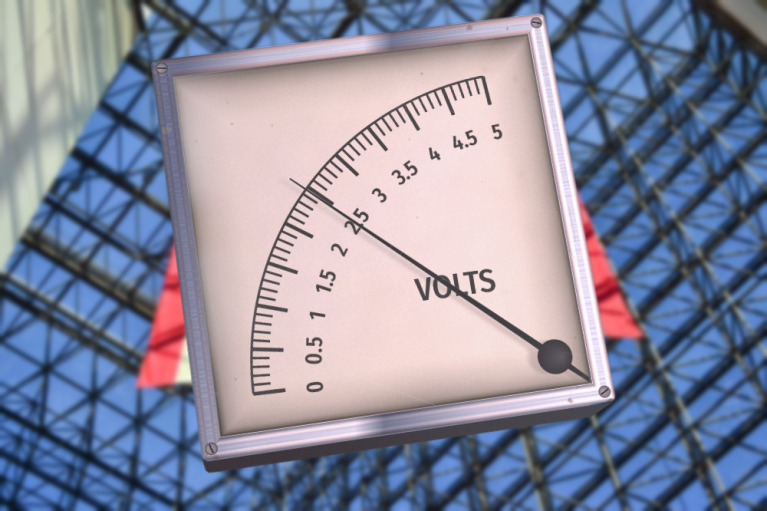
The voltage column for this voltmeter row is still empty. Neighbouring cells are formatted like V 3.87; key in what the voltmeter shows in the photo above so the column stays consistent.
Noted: V 2.45
